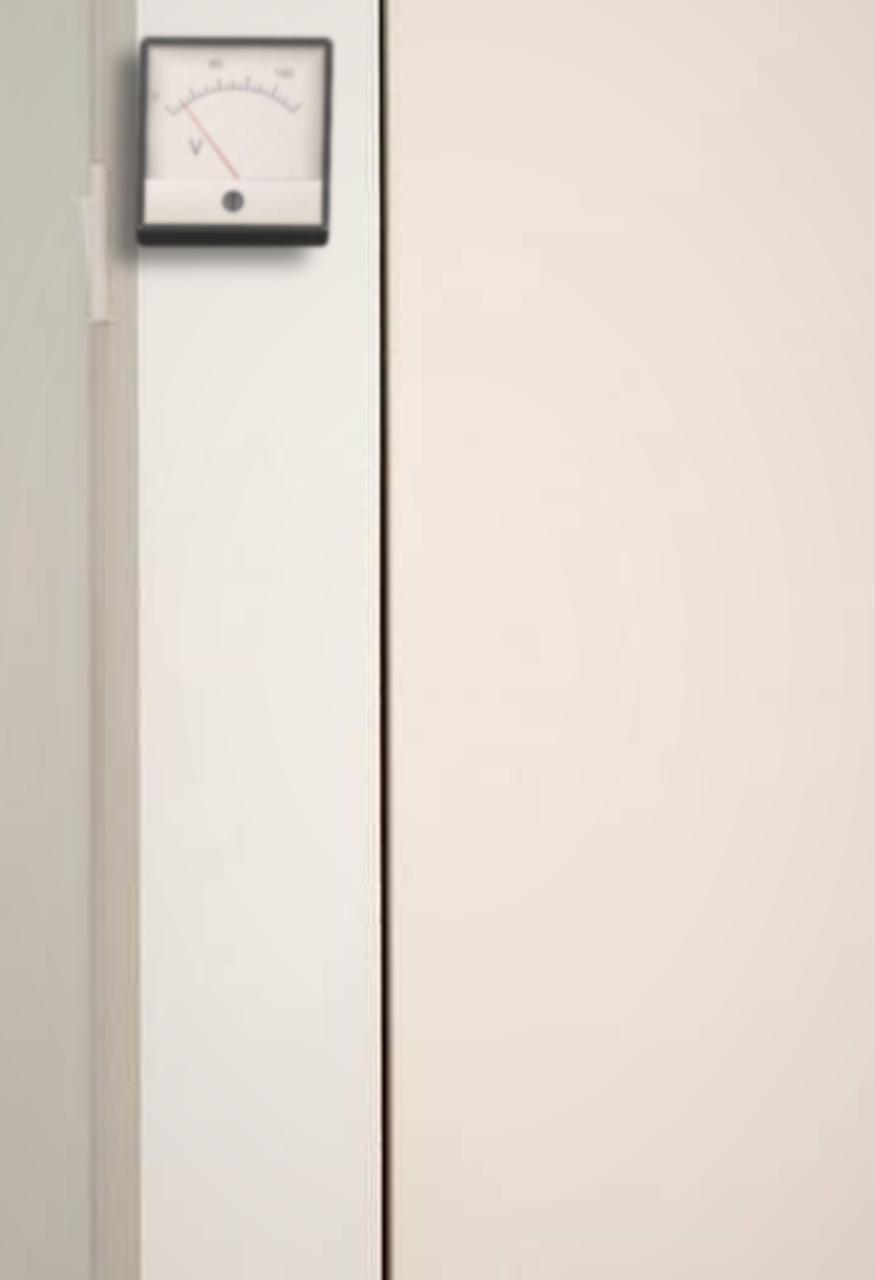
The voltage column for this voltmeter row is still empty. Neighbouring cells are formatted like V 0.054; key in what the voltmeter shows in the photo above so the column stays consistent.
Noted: V 20
